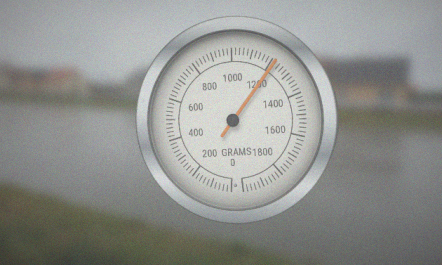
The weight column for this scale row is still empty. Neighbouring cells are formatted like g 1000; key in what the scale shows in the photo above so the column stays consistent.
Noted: g 1220
